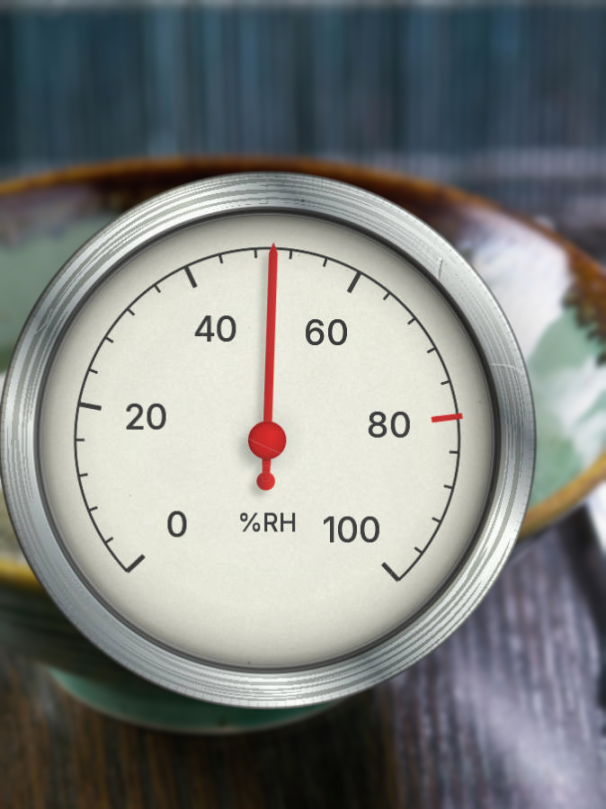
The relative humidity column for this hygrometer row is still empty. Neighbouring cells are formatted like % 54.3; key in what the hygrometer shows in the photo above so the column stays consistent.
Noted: % 50
